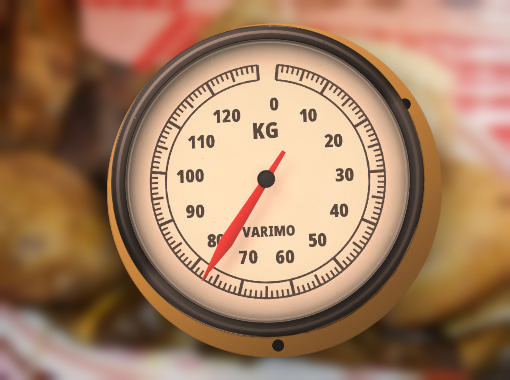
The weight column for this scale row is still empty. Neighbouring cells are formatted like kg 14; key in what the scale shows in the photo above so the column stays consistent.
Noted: kg 77
